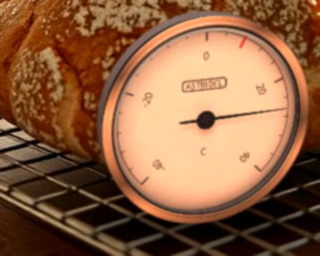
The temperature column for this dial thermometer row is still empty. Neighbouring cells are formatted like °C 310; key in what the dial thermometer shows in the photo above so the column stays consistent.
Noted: °C 26
